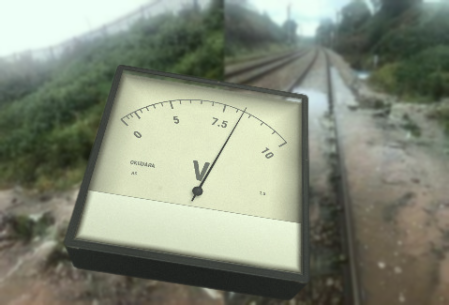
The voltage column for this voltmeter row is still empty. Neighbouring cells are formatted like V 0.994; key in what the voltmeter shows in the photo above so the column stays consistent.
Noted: V 8.25
